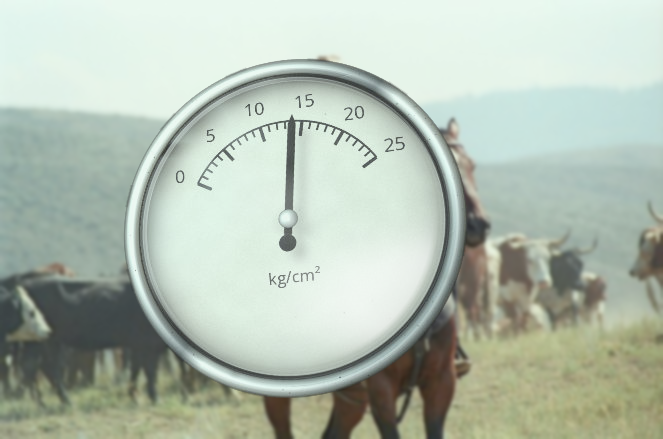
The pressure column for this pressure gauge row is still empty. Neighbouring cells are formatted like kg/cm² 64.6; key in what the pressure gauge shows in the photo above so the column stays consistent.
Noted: kg/cm² 14
